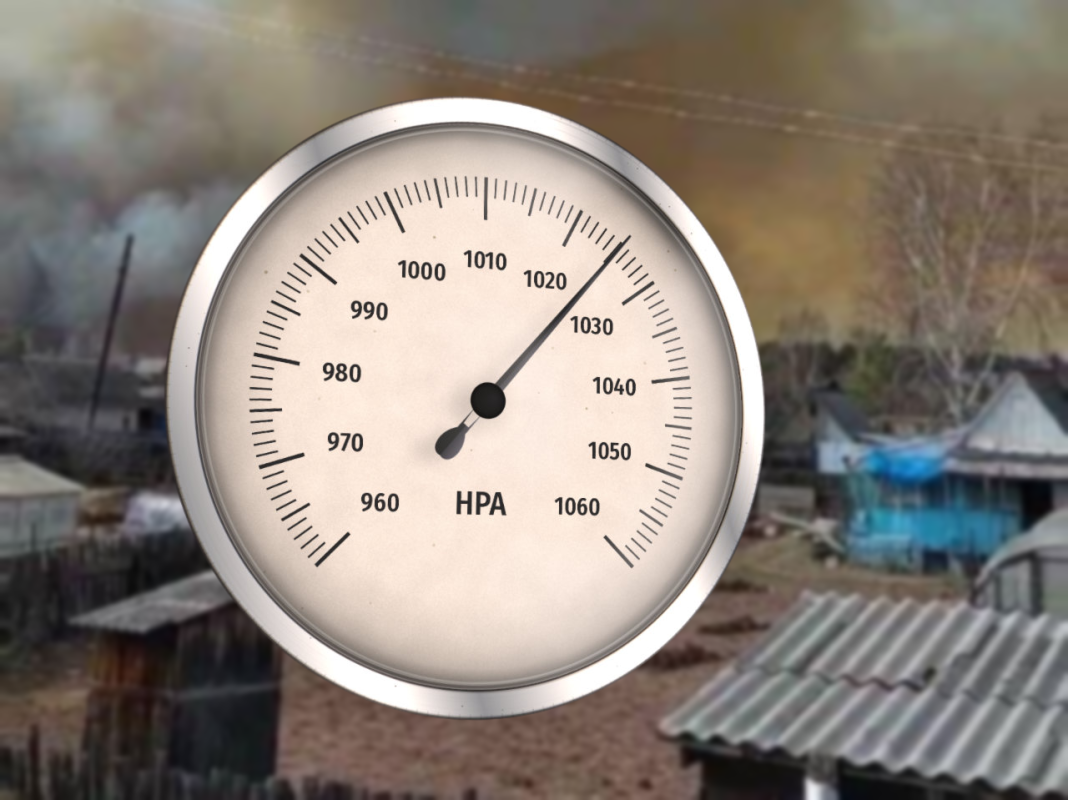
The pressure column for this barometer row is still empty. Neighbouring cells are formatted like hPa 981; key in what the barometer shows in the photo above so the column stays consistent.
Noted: hPa 1025
